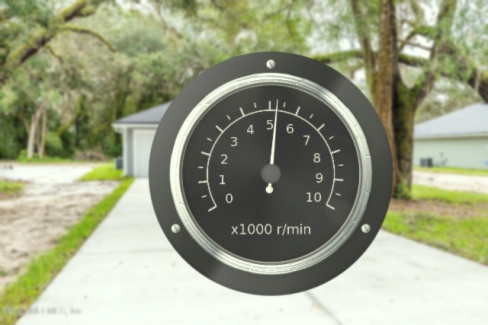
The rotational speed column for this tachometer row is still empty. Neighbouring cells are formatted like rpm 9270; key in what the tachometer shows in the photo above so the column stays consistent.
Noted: rpm 5250
